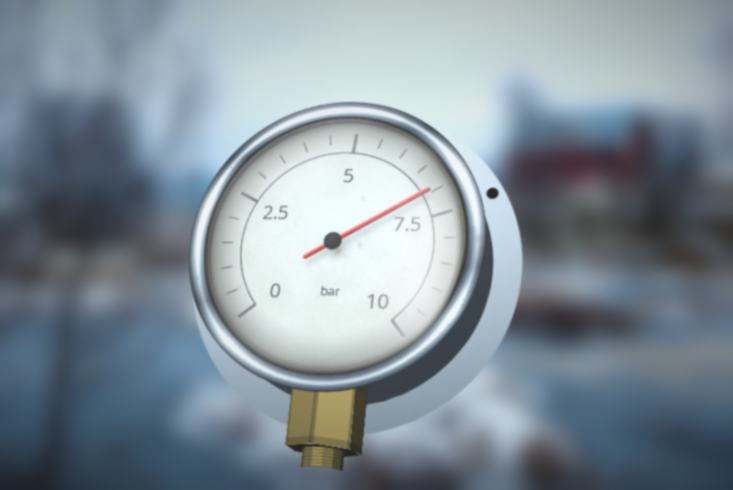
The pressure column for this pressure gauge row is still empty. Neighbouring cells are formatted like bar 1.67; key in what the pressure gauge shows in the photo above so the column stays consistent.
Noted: bar 7
